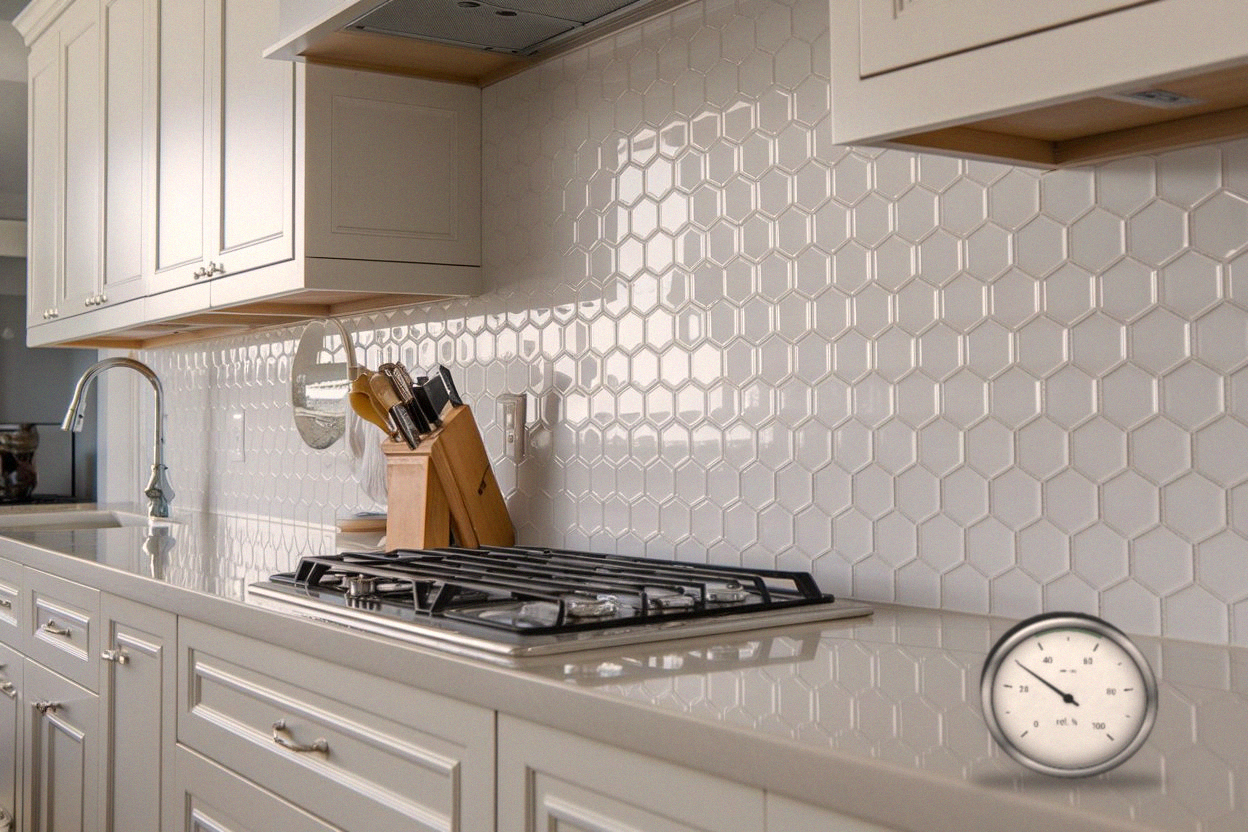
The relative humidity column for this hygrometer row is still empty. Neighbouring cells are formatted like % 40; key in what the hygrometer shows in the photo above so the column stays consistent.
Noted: % 30
